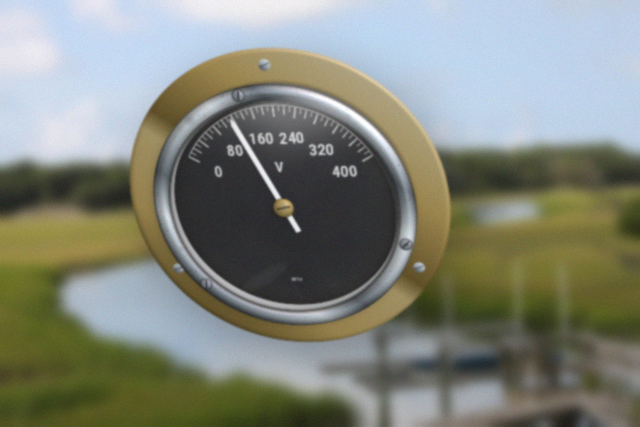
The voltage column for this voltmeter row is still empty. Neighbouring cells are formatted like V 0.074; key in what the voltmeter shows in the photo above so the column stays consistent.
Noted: V 120
